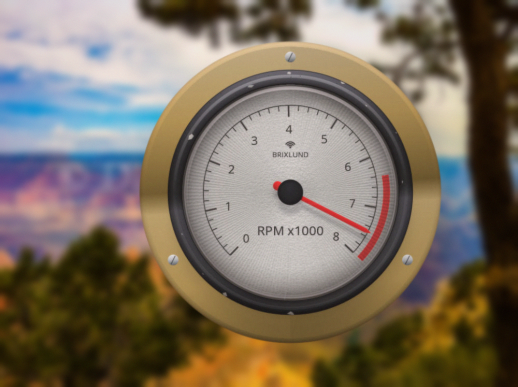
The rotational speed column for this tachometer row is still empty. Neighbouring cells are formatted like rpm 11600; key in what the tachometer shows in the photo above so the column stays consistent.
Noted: rpm 7500
